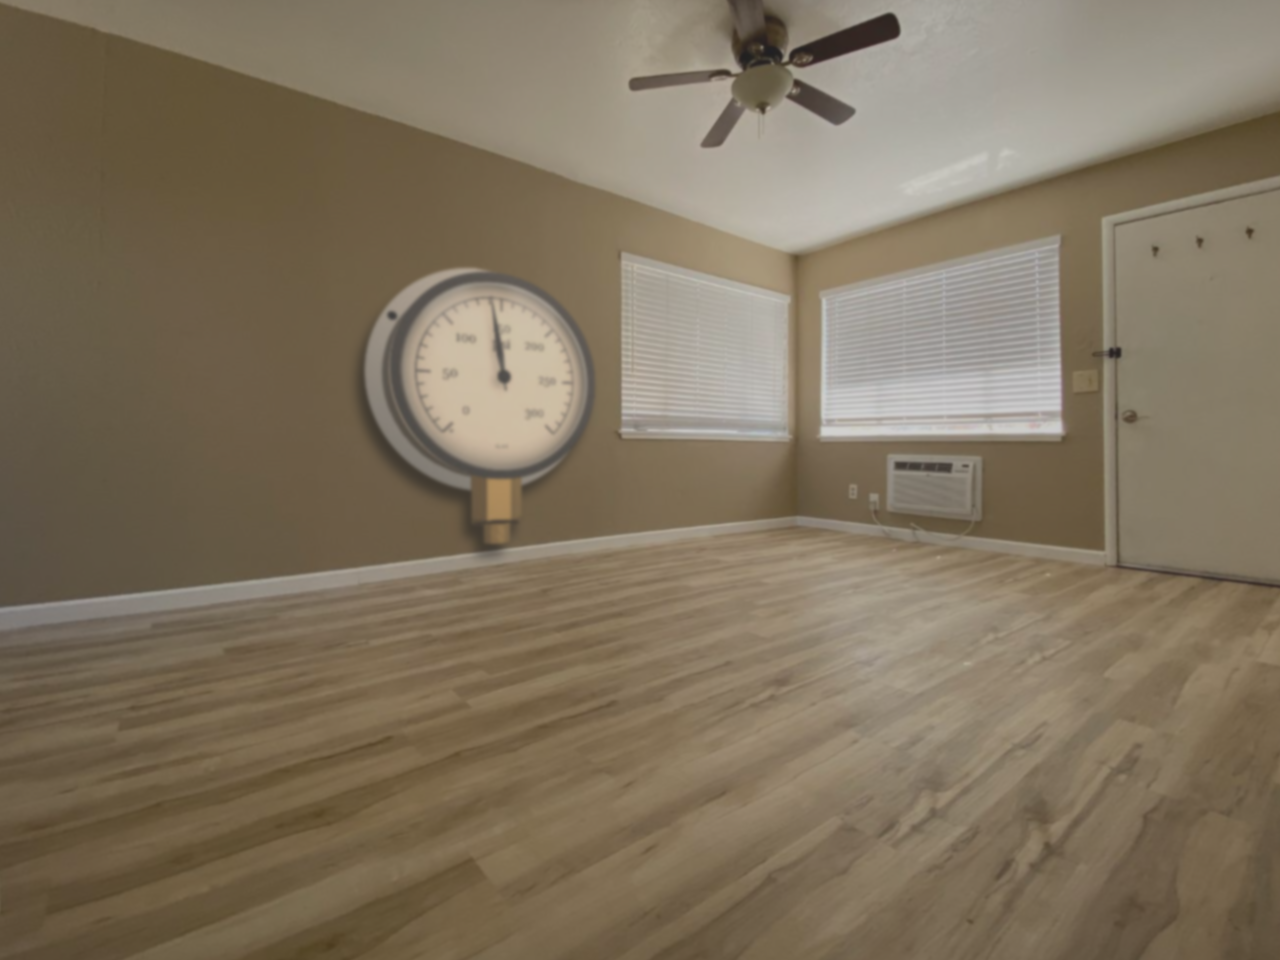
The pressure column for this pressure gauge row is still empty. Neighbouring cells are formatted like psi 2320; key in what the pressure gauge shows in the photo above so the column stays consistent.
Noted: psi 140
